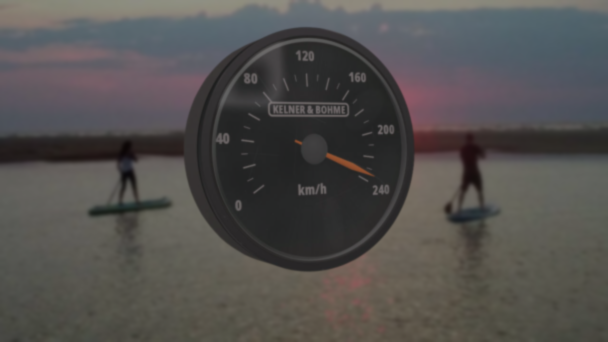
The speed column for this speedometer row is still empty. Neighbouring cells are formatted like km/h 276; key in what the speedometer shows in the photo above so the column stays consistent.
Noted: km/h 235
